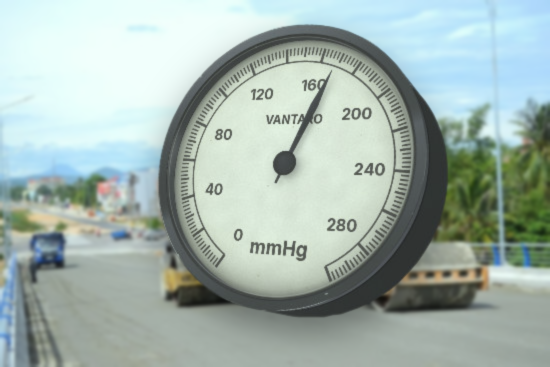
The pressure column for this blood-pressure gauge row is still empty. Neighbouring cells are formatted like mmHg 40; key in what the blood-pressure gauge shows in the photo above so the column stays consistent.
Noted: mmHg 170
